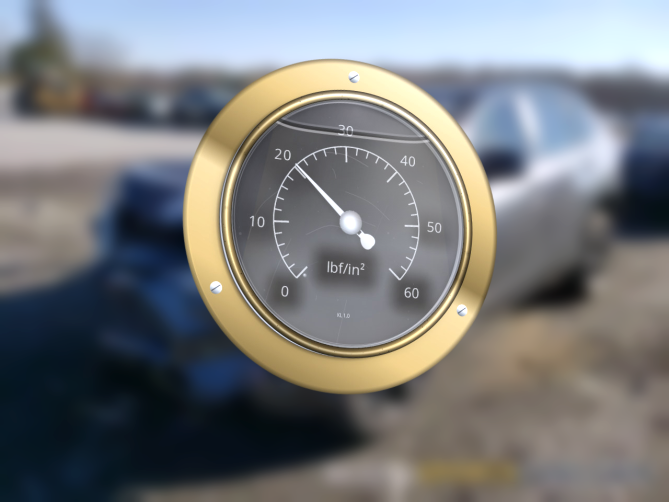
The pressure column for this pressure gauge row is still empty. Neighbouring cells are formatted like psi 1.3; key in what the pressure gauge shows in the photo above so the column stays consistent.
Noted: psi 20
